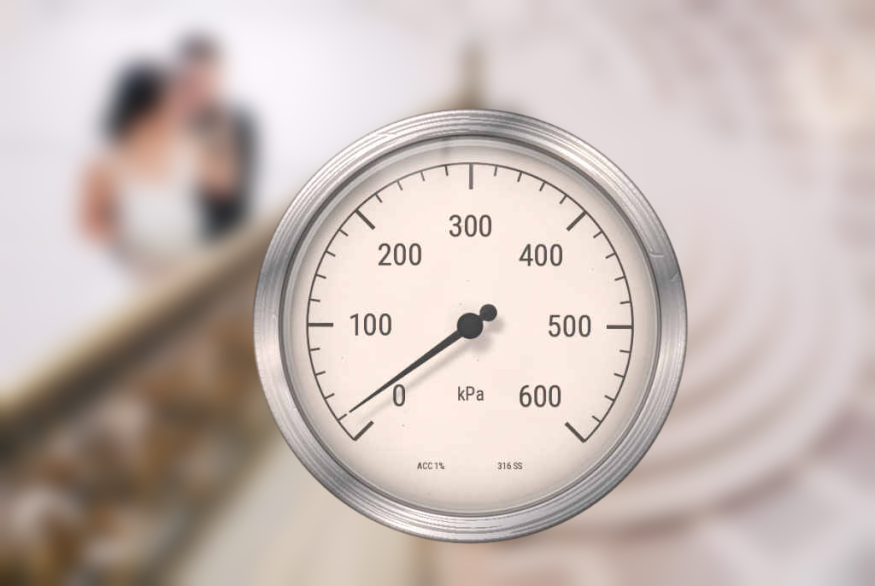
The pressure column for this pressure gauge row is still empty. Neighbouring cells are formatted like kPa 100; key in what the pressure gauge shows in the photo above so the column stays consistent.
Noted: kPa 20
